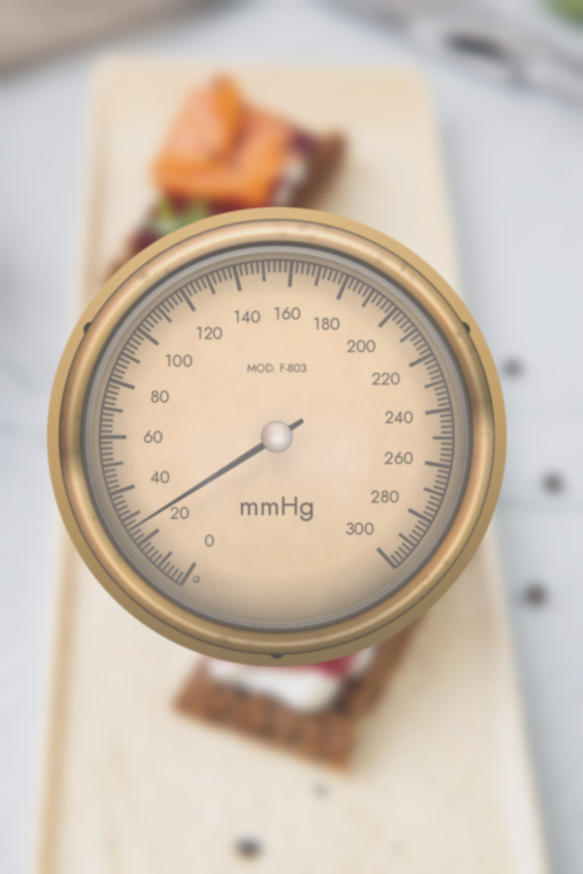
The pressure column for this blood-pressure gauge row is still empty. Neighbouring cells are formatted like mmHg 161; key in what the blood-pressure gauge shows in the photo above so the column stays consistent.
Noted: mmHg 26
